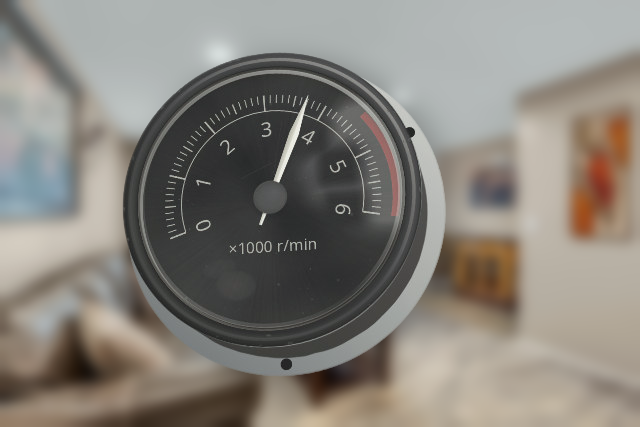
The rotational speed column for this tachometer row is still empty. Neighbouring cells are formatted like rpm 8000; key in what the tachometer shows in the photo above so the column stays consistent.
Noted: rpm 3700
